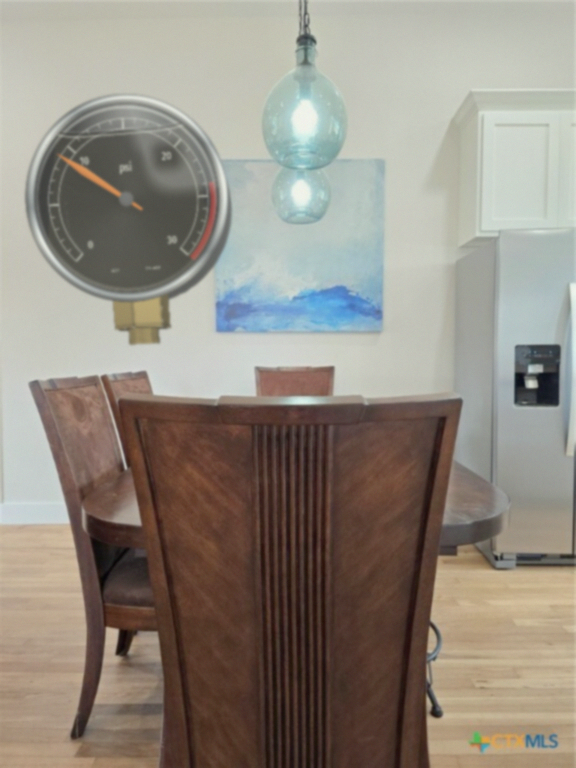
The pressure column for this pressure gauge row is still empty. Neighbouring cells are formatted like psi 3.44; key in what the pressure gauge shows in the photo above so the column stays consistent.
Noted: psi 9
